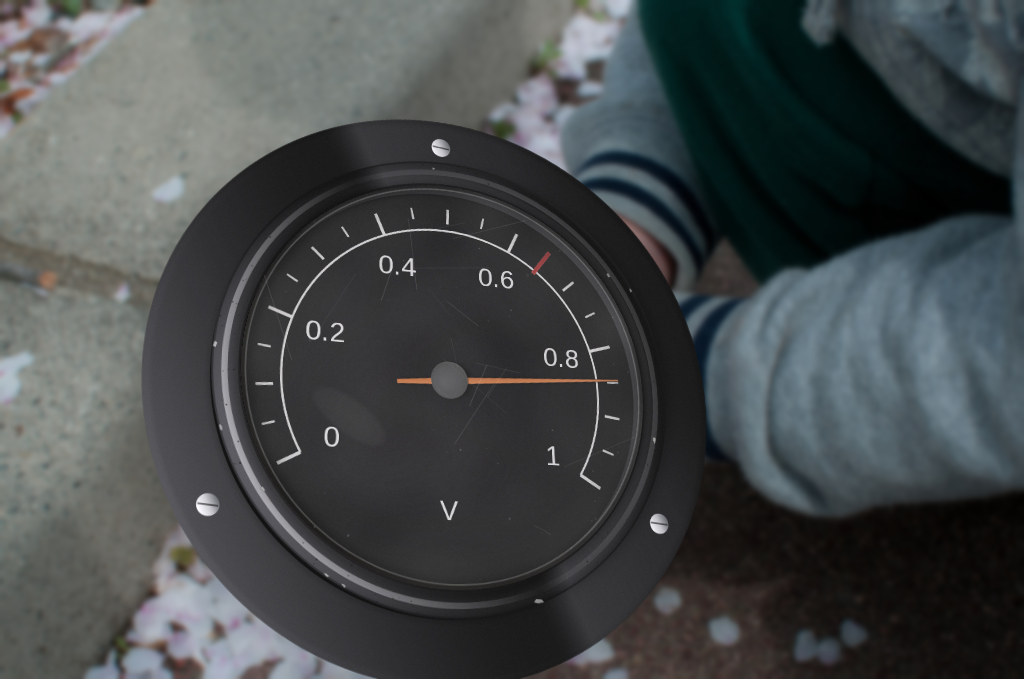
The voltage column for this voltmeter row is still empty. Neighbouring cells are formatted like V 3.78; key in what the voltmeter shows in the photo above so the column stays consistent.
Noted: V 0.85
